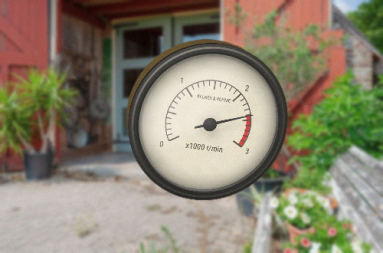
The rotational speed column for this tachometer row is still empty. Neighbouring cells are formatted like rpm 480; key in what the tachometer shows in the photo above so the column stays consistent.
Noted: rpm 2400
